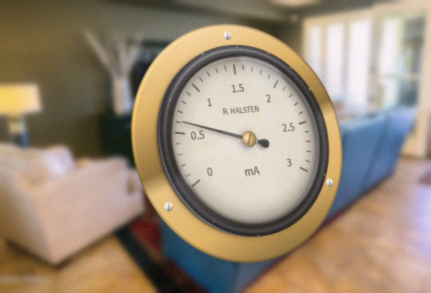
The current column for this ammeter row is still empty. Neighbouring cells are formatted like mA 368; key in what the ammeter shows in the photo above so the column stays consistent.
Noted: mA 0.6
